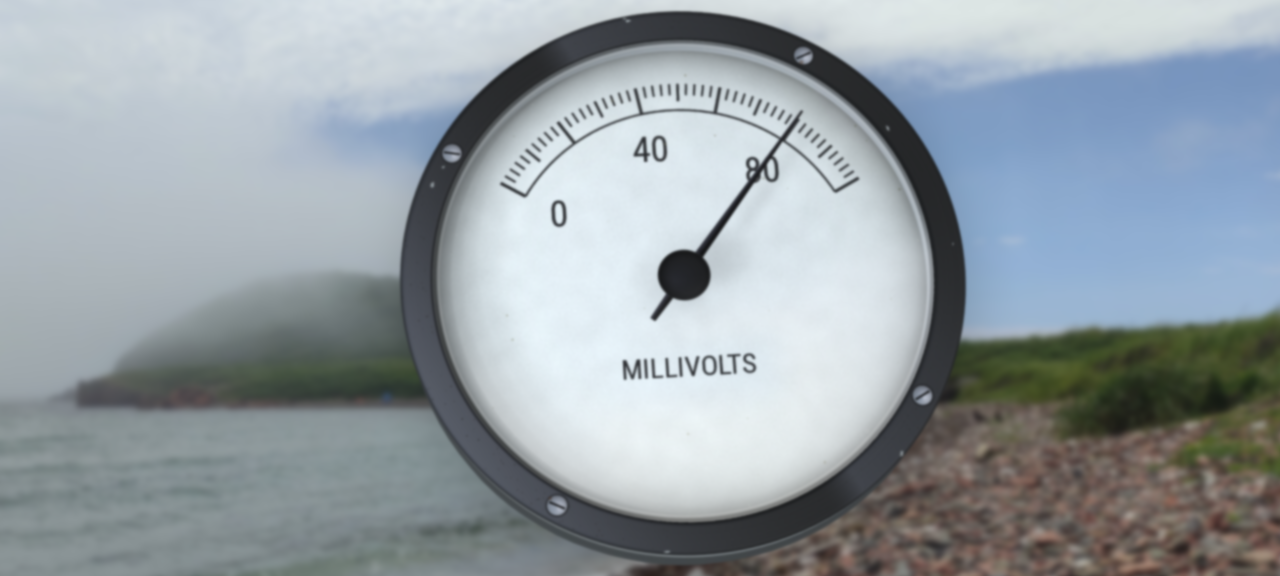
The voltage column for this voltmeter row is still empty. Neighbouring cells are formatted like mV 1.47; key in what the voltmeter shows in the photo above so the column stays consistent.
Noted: mV 80
